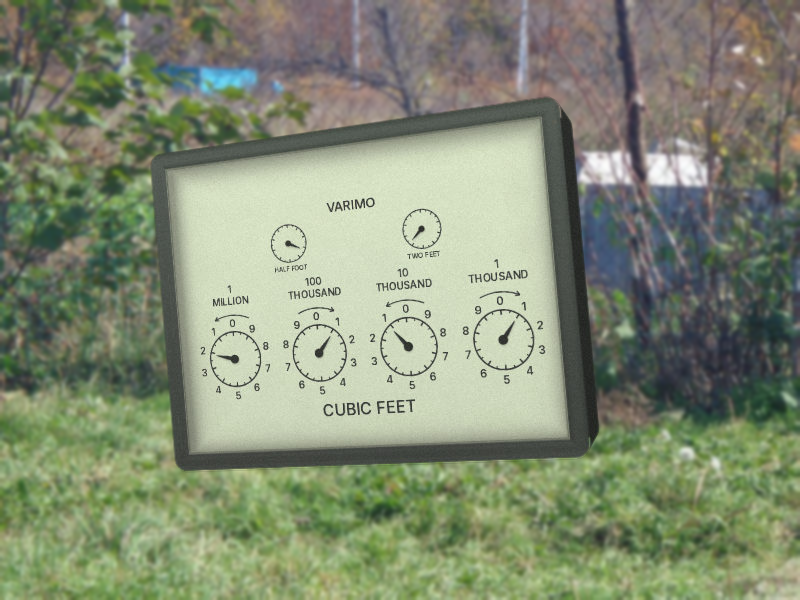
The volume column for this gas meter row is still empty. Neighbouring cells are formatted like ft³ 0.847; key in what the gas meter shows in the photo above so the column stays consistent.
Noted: ft³ 211100
